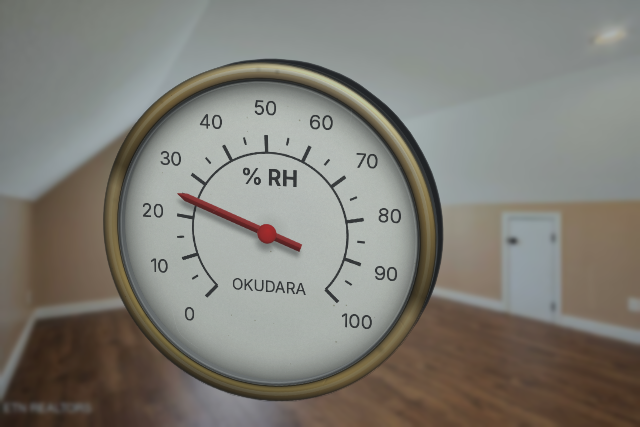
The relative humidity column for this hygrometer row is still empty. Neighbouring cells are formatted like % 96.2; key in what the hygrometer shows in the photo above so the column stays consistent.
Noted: % 25
